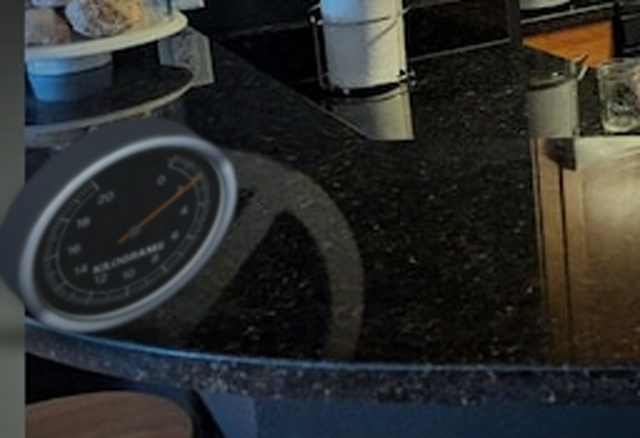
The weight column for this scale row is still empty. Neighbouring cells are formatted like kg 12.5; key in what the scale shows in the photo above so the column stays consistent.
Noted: kg 2
